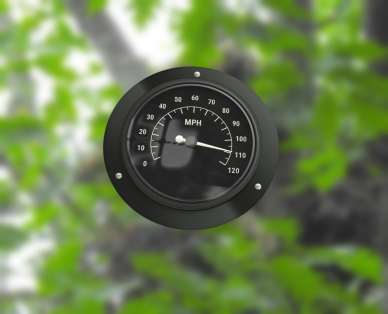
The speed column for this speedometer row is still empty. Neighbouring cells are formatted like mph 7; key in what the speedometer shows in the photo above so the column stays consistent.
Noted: mph 110
